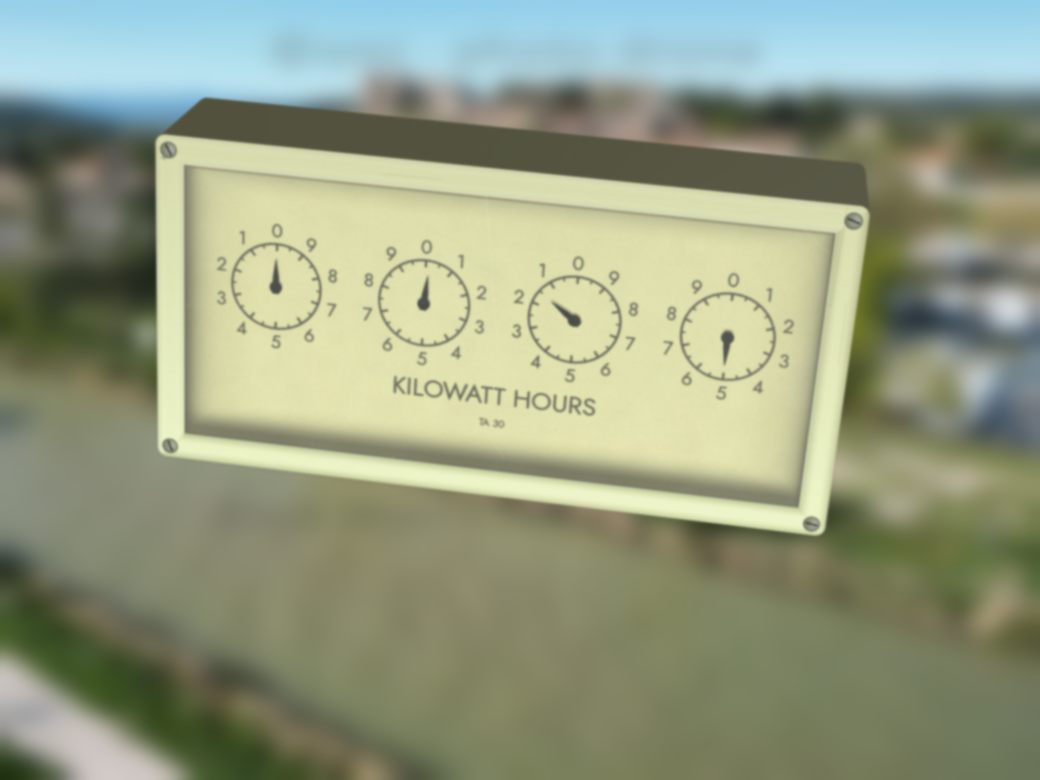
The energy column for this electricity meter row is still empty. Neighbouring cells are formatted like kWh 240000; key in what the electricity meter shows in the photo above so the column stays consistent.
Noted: kWh 15
